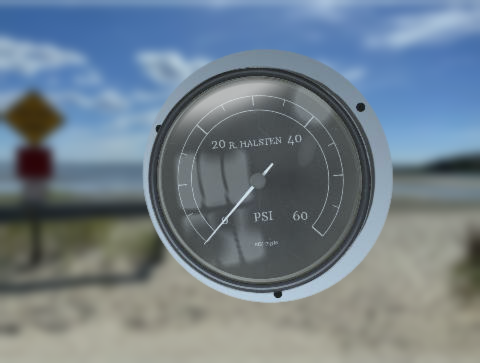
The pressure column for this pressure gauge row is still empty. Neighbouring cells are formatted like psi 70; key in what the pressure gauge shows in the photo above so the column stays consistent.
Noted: psi 0
